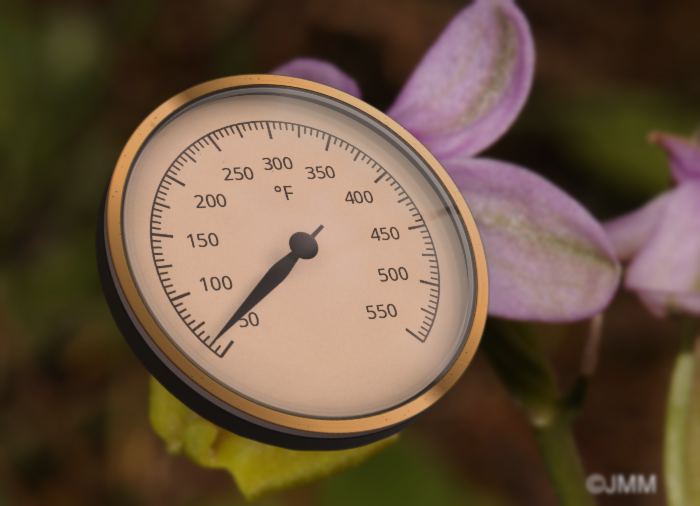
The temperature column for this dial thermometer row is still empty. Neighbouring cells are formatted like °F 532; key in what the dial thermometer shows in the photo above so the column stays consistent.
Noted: °F 60
